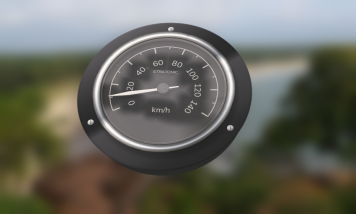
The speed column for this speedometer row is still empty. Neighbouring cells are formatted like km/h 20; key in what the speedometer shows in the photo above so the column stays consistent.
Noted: km/h 10
